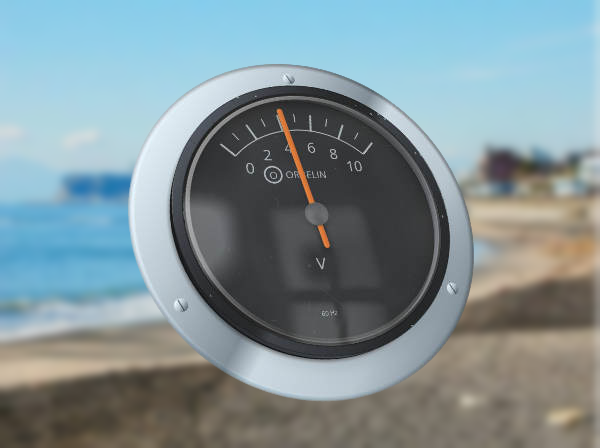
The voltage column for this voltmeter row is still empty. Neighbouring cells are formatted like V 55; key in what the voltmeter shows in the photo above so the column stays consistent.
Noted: V 4
